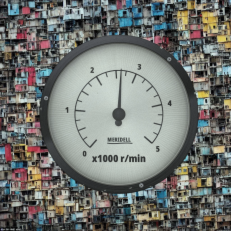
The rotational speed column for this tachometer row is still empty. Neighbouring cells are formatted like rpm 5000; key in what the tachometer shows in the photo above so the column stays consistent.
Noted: rpm 2625
